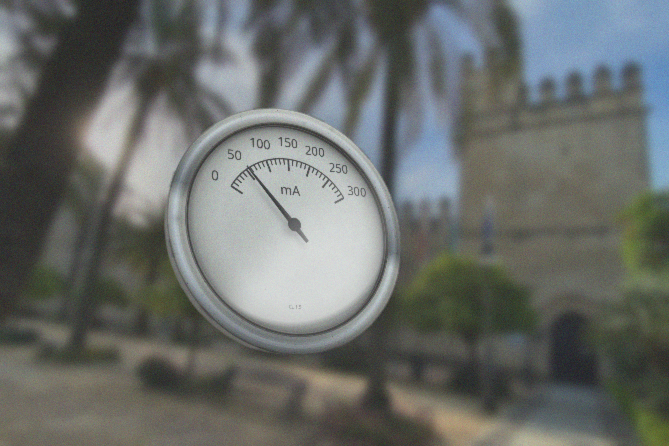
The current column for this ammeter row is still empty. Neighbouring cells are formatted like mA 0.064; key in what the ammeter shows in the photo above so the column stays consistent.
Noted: mA 50
